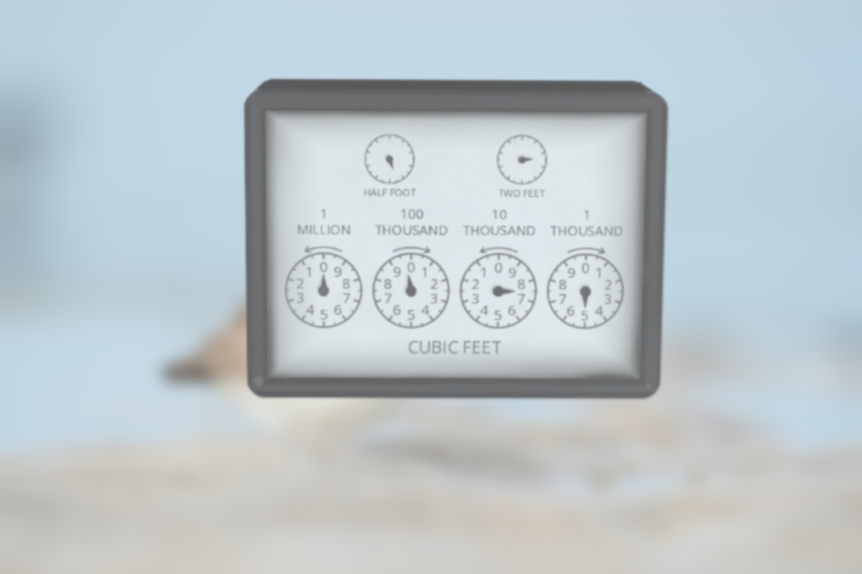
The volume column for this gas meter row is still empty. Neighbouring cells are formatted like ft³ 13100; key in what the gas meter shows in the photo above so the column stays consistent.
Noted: ft³ 997500
